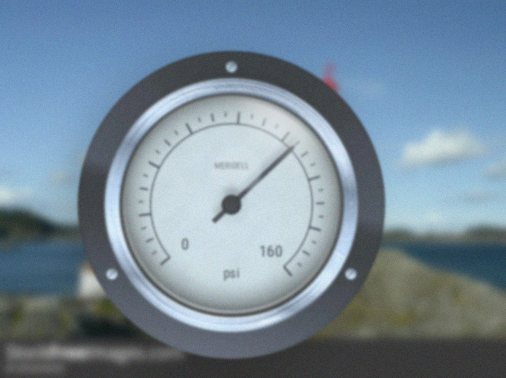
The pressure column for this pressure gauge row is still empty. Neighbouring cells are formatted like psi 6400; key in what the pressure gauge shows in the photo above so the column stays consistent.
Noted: psi 105
